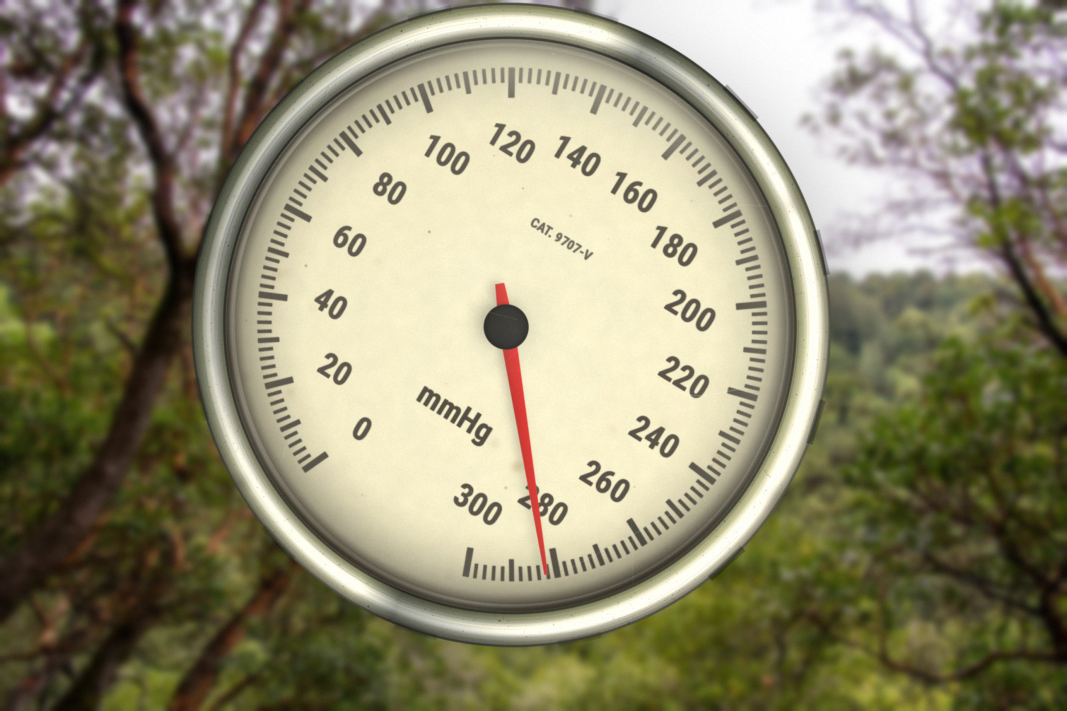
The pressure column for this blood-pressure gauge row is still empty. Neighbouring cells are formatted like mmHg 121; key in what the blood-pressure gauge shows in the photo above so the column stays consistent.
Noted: mmHg 282
